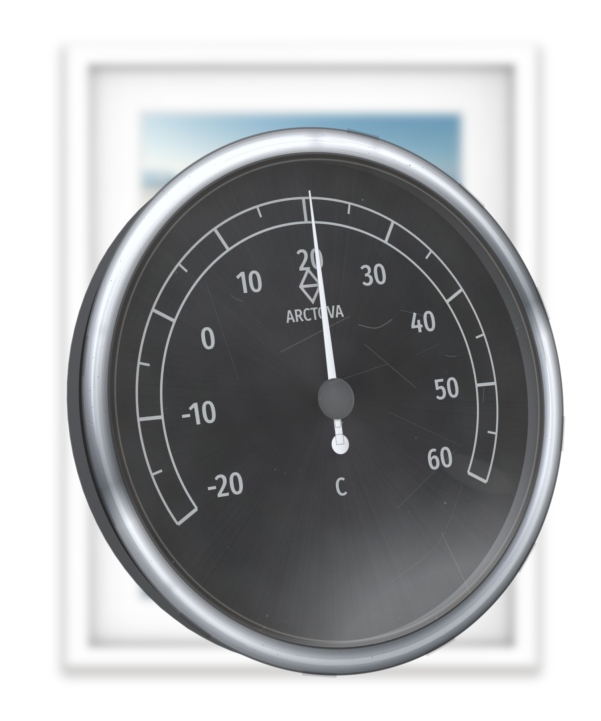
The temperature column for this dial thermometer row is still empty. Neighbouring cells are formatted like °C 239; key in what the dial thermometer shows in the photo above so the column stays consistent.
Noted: °C 20
